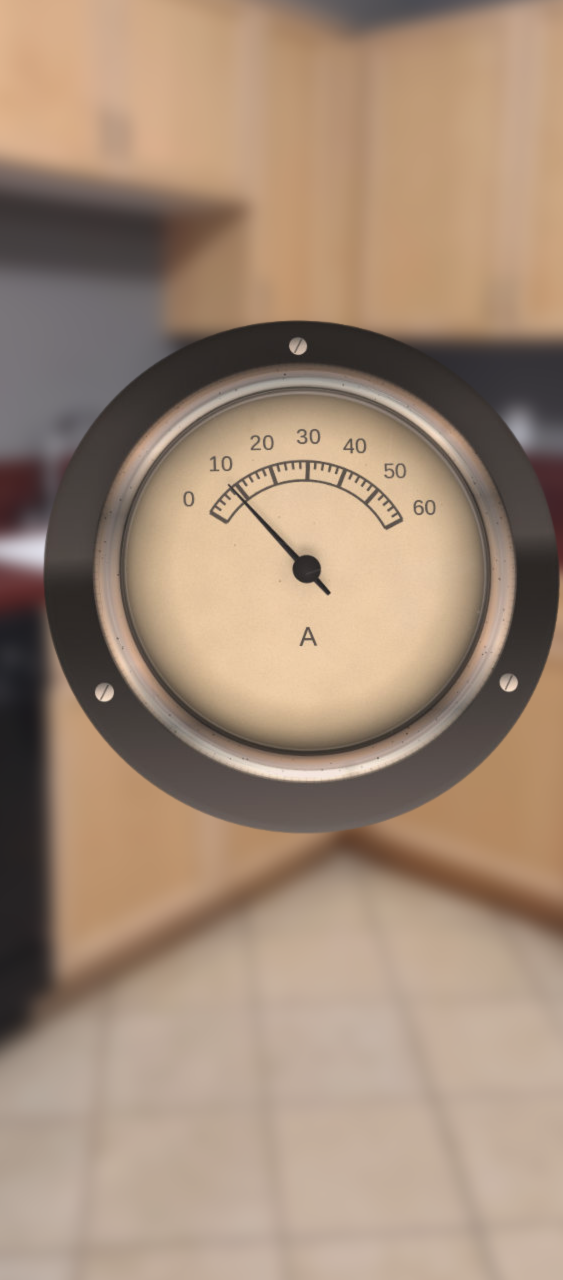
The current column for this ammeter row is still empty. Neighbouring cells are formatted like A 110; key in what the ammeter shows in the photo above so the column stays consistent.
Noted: A 8
